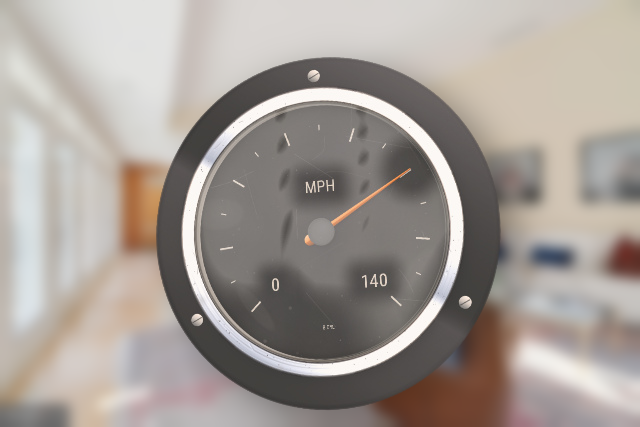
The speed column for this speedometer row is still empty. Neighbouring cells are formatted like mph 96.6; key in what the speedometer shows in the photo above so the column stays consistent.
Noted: mph 100
